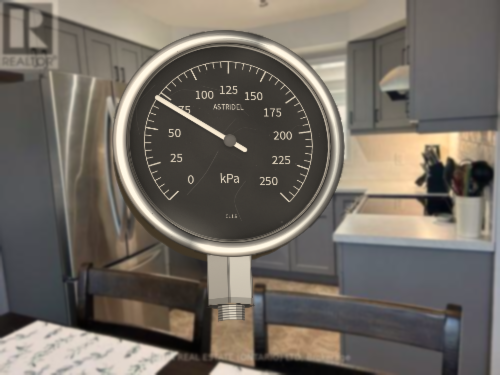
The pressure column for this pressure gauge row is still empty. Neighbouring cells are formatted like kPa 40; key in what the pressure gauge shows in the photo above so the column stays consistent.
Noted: kPa 70
